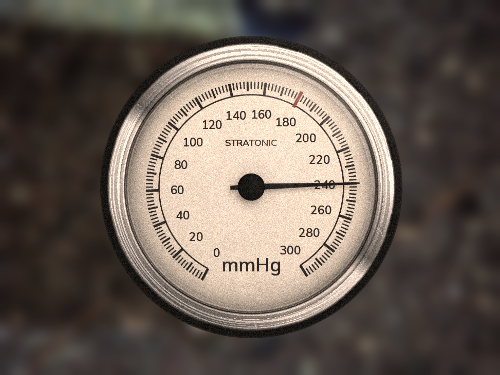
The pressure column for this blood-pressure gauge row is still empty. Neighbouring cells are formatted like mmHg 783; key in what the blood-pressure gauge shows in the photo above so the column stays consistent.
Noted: mmHg 240
